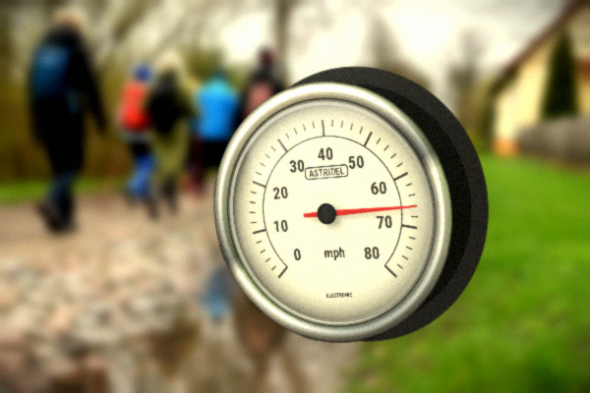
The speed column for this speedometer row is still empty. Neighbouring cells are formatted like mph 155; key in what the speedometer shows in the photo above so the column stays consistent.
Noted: mph 66
